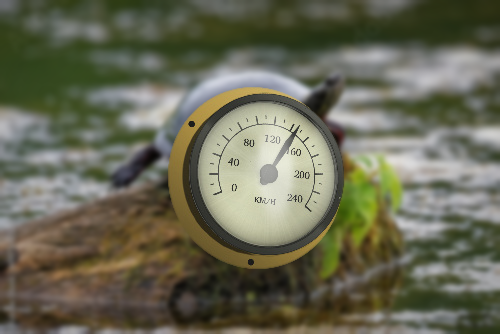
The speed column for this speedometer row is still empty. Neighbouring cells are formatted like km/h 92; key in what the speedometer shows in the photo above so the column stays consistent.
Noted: km/h 145
